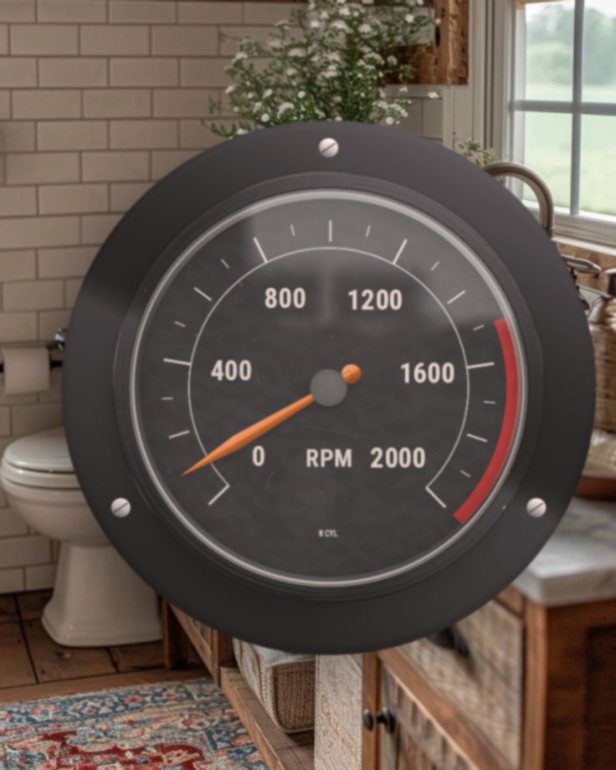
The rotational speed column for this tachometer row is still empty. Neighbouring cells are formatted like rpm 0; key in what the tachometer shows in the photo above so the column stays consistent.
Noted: rpm 100
